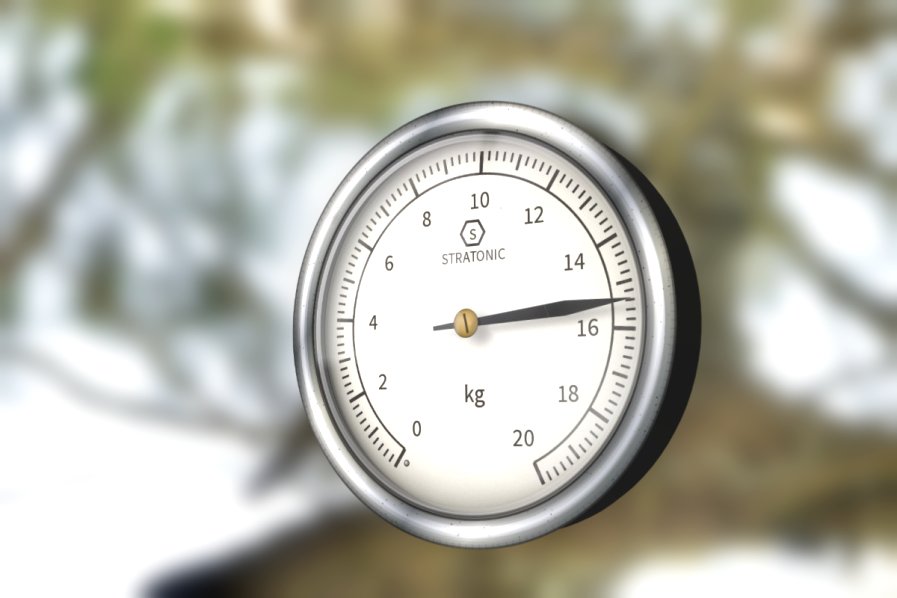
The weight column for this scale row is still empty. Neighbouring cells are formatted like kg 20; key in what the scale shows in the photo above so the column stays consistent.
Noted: kg 15.4
